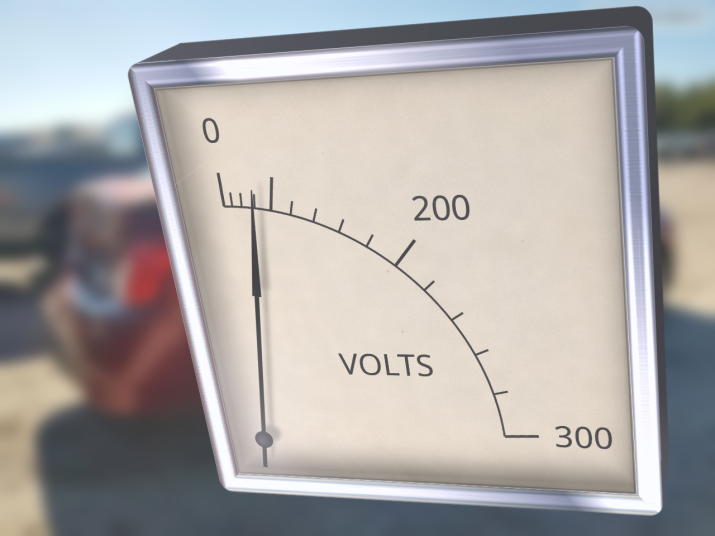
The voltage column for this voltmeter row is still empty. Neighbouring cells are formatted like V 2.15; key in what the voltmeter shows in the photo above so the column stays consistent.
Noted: V 80
